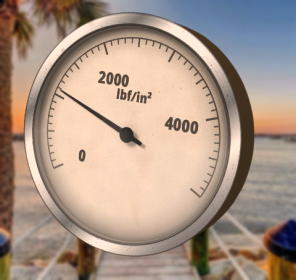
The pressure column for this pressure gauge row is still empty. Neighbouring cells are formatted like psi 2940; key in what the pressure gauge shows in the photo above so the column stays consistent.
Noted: psi 1100
